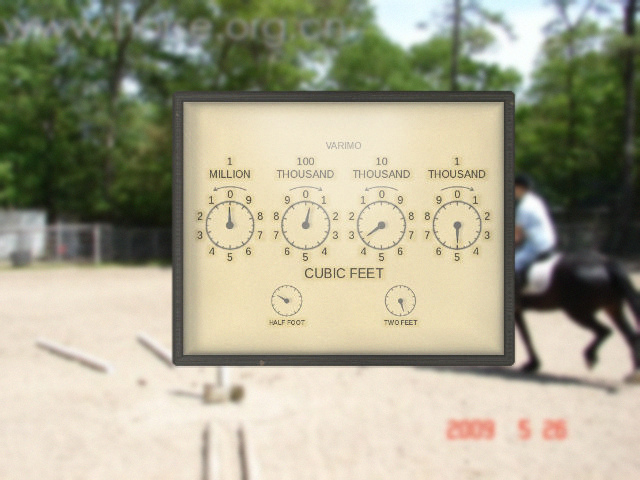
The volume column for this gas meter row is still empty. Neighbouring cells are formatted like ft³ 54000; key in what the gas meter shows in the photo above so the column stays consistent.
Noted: ft³ 3500
